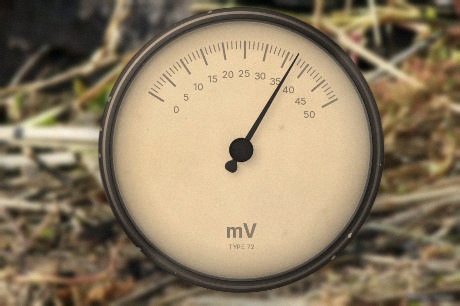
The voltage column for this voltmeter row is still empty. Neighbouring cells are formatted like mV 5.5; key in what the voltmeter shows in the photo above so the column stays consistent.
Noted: mV 37
